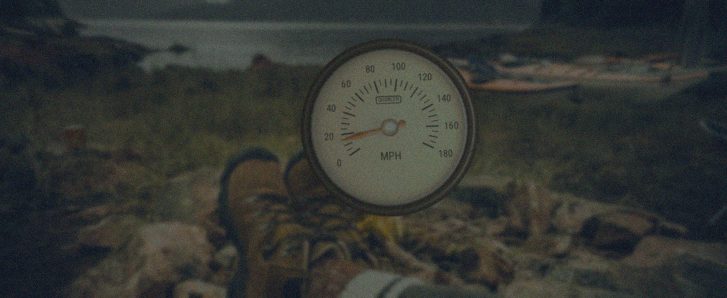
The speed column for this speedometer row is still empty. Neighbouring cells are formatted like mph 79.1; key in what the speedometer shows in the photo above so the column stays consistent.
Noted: mph 15
